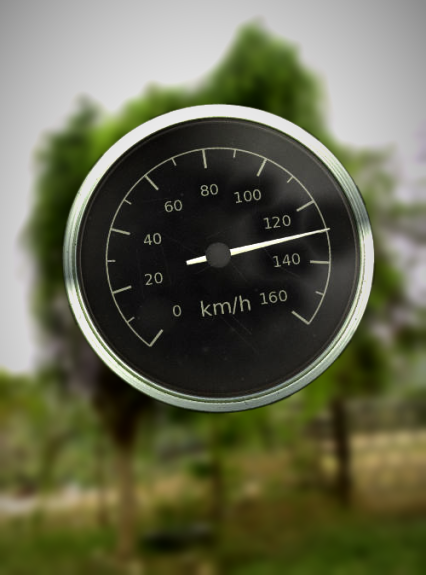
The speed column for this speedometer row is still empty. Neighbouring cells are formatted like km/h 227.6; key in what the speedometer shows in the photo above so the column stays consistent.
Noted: km/h 130
